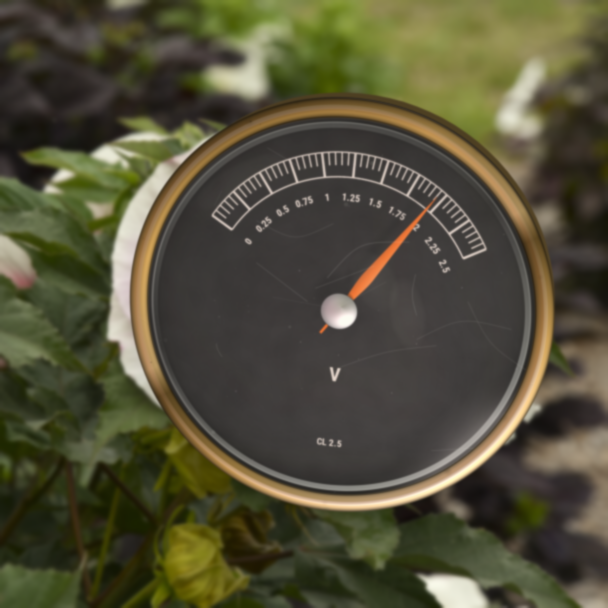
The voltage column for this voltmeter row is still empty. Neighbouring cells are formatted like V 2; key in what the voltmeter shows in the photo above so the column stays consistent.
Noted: V 1.95
